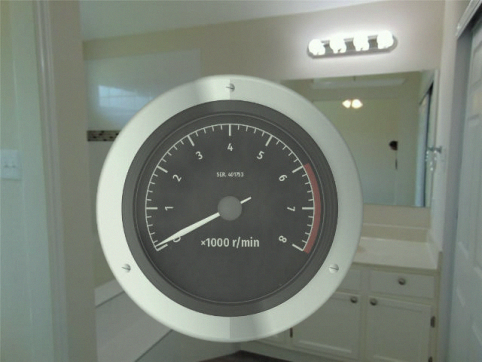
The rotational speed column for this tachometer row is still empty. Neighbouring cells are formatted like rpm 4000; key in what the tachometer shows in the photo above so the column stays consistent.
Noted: rpm 100
